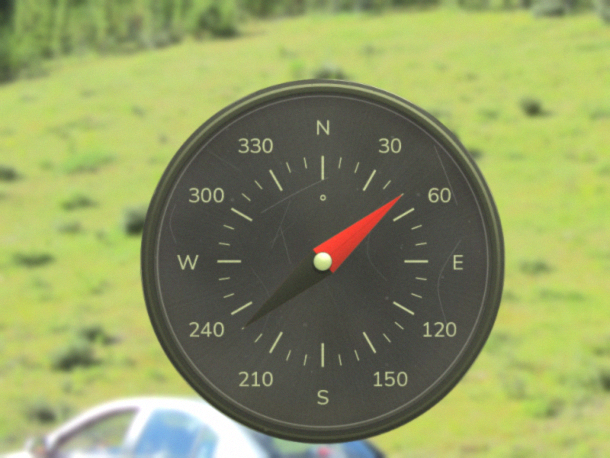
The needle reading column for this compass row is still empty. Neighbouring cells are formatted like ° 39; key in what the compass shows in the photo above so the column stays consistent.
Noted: ° 50
